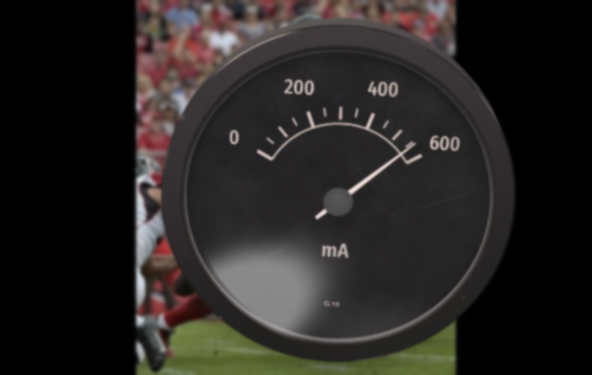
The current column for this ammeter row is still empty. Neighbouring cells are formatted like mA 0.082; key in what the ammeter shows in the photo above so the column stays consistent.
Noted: mA 550
